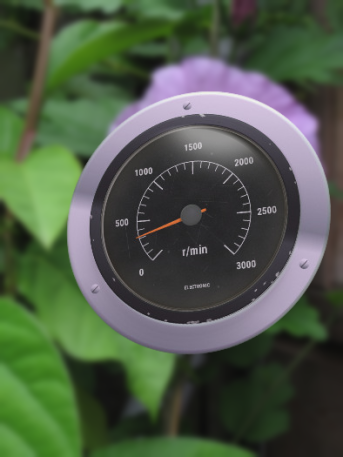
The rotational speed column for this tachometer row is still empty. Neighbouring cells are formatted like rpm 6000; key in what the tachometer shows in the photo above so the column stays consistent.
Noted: rpm 300
